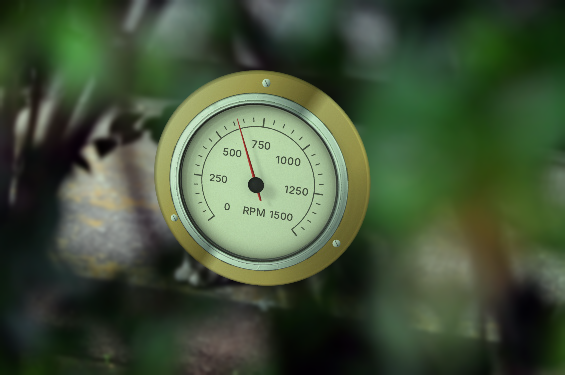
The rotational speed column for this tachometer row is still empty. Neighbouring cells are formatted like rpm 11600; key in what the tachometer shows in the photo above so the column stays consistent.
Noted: rpm 625
